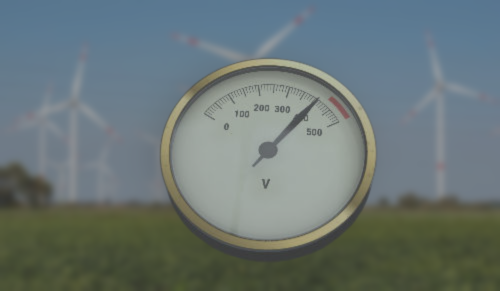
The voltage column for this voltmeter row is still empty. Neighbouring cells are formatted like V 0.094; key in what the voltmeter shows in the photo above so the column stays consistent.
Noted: V 400
